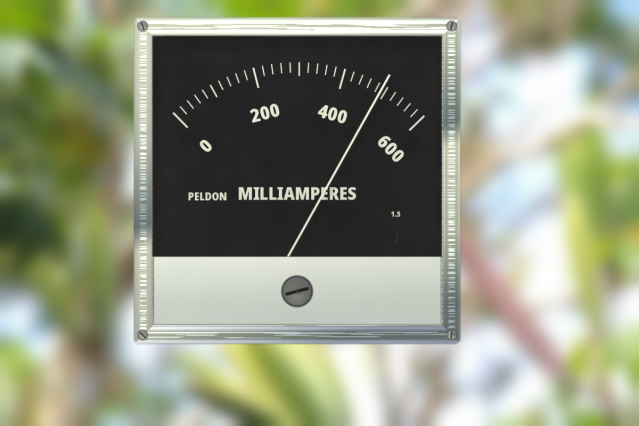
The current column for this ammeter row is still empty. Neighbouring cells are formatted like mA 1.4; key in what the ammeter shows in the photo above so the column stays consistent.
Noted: mA 490
